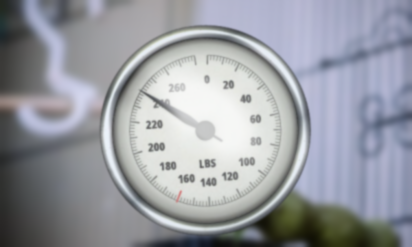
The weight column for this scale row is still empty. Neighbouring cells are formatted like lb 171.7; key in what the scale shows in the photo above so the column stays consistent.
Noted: lb 240
